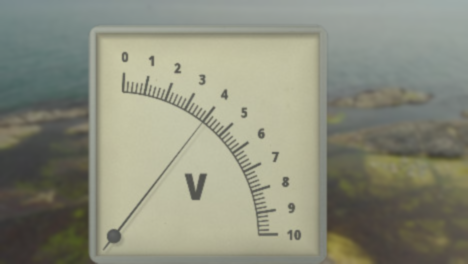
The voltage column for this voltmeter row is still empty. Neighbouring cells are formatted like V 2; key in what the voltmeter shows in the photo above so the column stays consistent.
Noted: V 4
